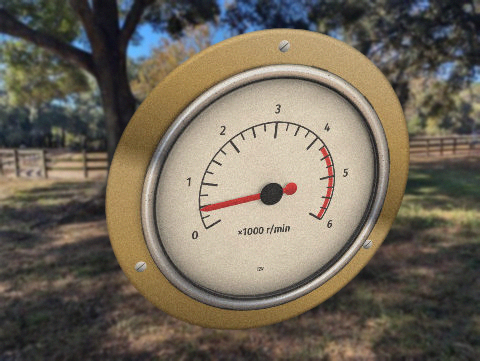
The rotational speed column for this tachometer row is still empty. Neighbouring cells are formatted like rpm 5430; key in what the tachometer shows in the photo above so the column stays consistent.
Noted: rpm 500
